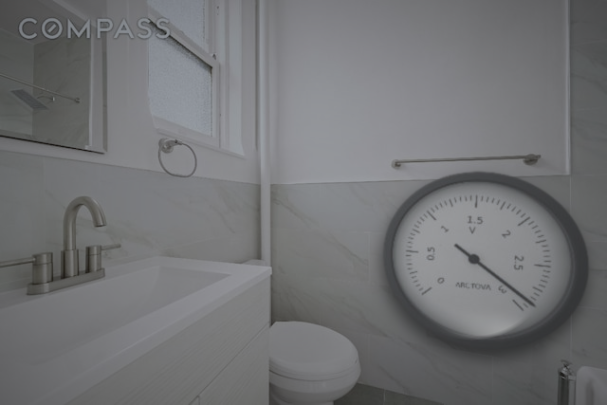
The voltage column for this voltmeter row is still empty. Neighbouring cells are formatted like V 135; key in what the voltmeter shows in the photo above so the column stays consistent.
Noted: V 2.9
